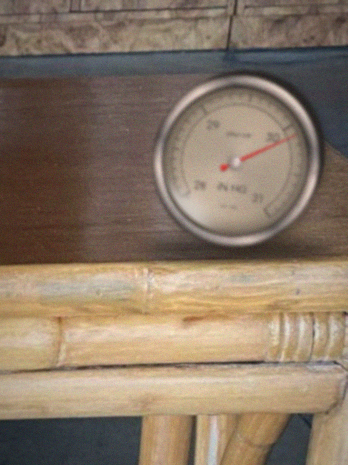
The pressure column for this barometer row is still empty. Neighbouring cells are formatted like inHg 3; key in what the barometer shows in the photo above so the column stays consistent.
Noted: inHg 30.1
